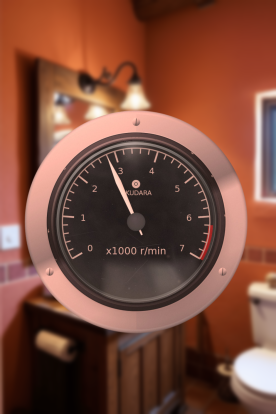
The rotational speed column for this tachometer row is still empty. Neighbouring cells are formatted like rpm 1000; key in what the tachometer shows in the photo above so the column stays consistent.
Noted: rpm 2800
